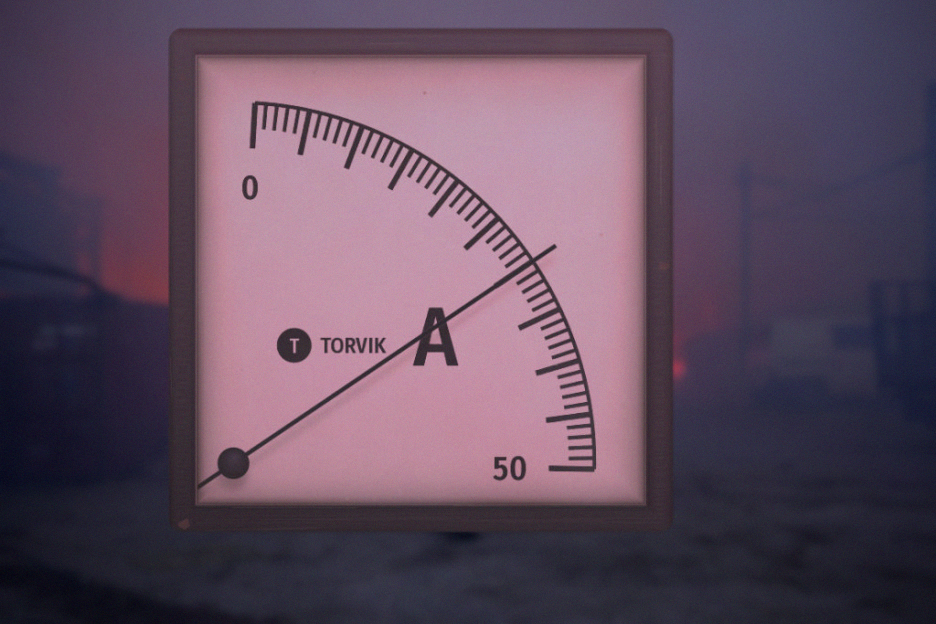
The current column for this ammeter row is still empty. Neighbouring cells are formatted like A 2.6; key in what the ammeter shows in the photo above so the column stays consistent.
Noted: A 30
